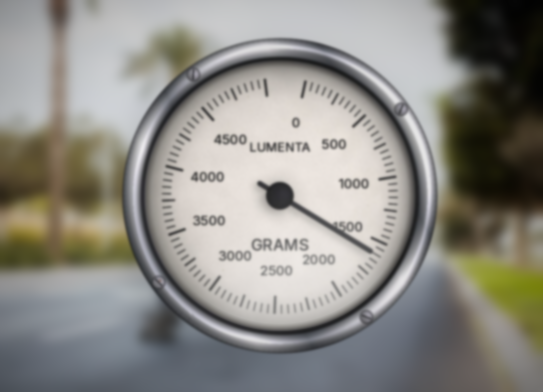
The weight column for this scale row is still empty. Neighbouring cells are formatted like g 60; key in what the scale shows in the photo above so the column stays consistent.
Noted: g 1600
